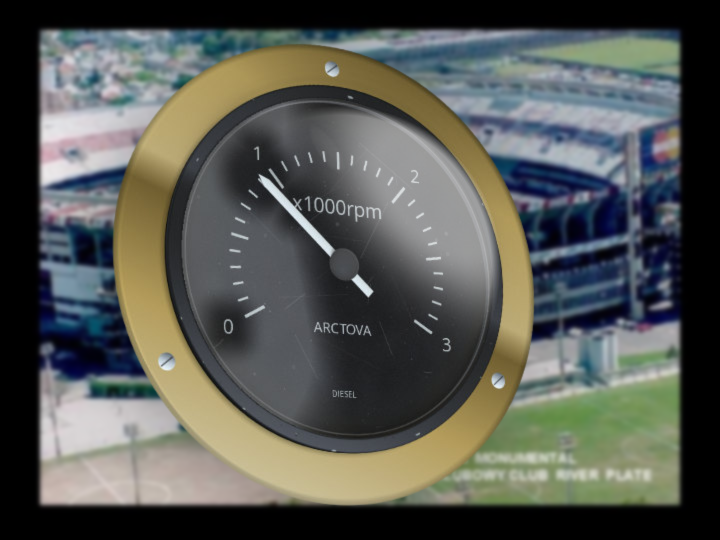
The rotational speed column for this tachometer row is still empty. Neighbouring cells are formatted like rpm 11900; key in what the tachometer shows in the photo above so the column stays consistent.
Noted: rpm 900
